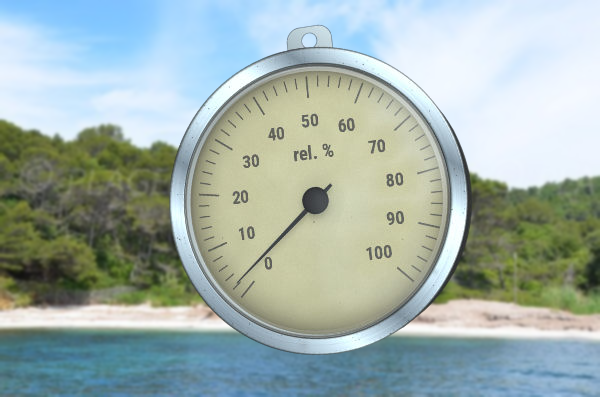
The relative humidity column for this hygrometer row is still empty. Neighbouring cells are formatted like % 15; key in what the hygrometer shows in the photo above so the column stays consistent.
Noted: % 2
